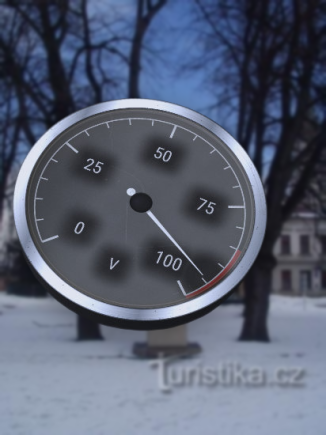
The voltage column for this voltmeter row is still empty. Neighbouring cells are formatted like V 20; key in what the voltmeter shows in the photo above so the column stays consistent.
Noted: V 95
